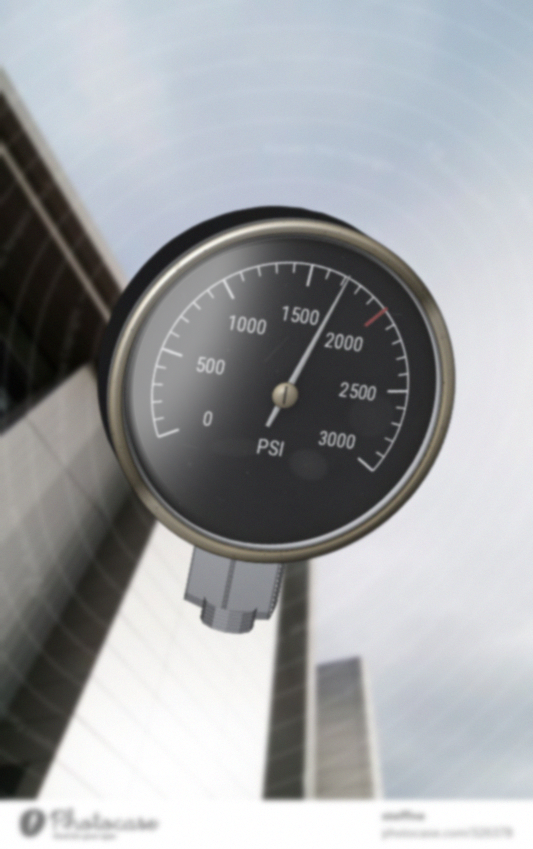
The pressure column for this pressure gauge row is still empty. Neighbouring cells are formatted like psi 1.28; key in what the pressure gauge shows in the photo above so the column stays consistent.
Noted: psi 1700
